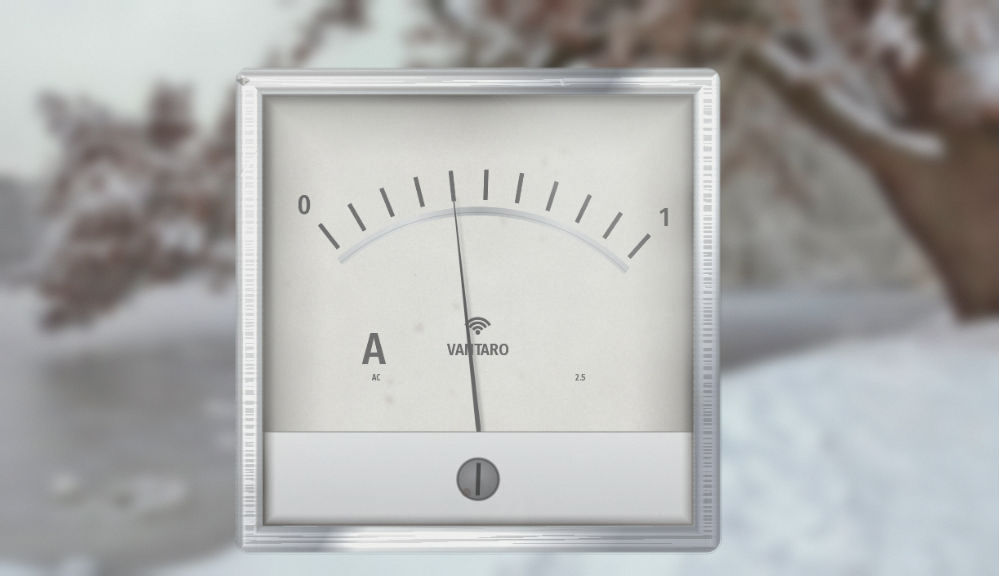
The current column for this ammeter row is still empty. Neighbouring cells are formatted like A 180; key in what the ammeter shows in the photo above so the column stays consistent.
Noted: A 0.4
